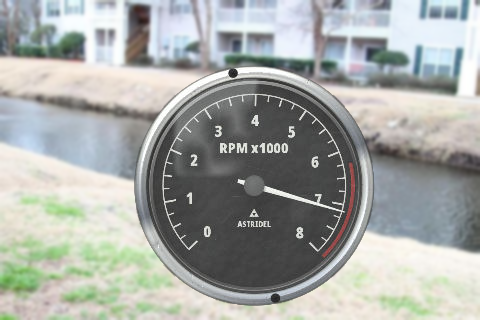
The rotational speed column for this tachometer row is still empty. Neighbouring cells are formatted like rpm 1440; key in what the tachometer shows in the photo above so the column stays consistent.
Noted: rpm 7125
